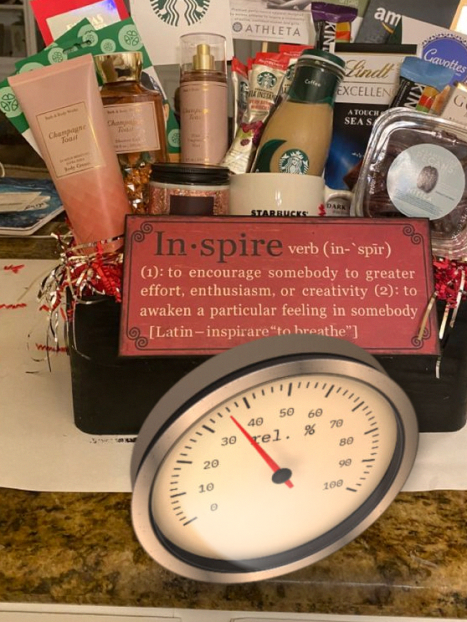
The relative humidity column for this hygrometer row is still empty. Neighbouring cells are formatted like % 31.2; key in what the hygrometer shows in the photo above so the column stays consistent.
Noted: % 36
